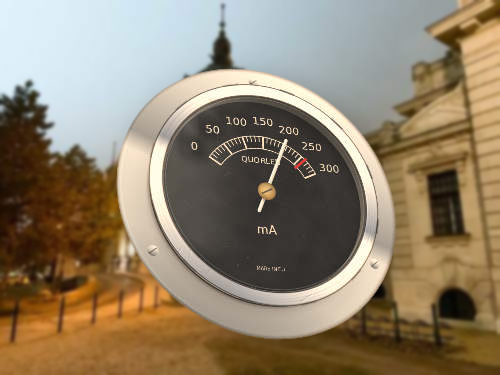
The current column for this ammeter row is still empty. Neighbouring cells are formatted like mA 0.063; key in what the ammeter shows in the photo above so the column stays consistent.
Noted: mA 200
